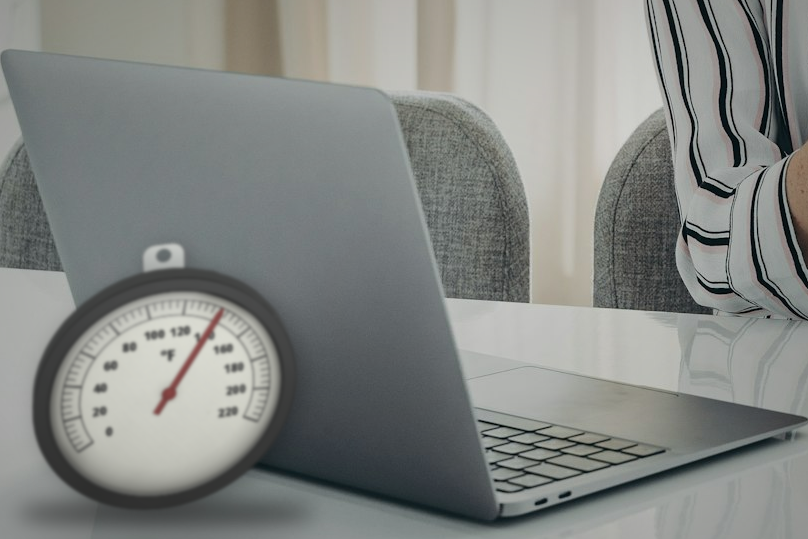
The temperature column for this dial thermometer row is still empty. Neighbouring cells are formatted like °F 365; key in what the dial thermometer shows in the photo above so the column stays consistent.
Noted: °F 140
